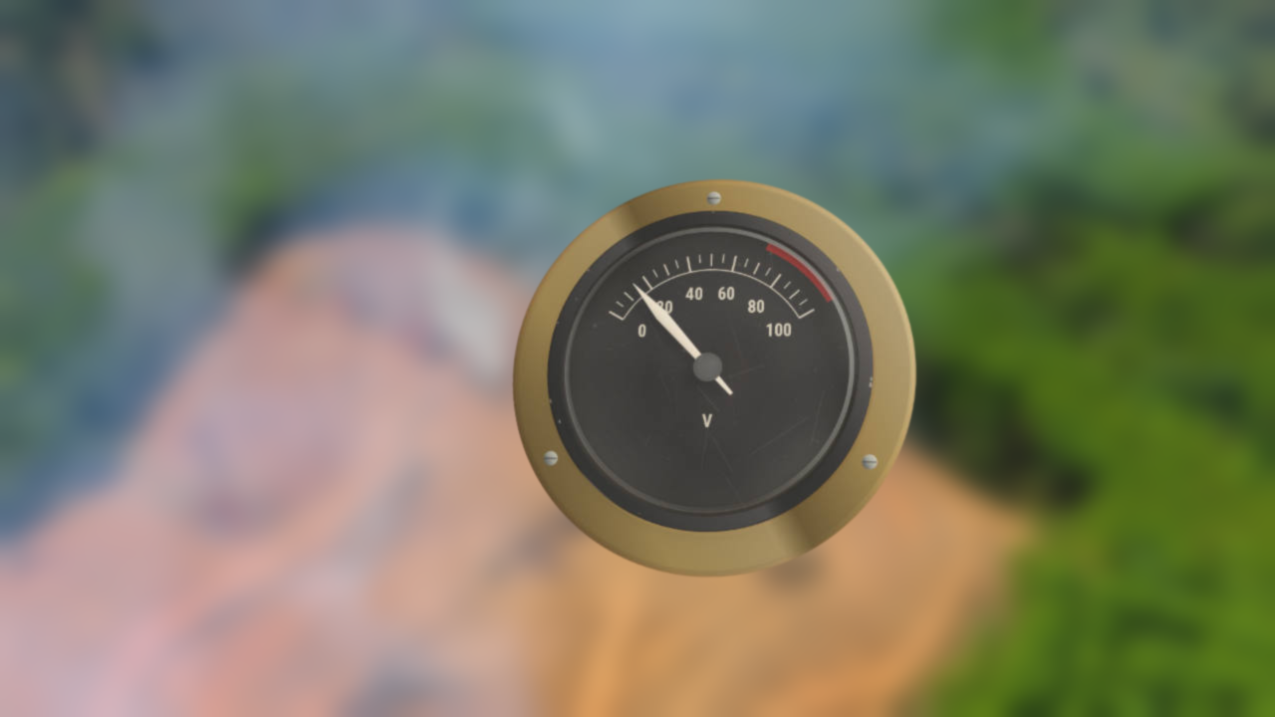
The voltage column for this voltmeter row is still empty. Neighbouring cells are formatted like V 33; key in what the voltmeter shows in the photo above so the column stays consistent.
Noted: V 15
